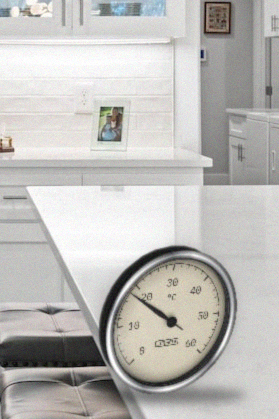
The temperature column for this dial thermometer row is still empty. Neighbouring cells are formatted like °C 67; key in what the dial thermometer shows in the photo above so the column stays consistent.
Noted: °C 18
